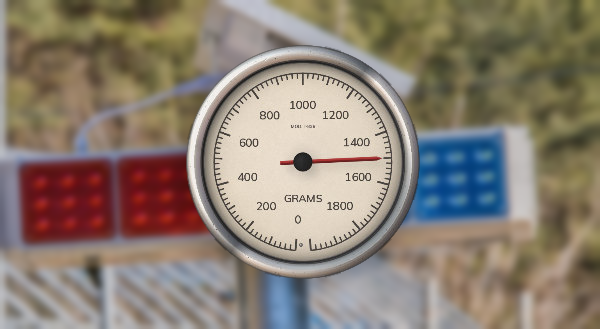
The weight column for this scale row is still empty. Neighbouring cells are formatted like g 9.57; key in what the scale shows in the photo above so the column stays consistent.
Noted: g 1500
